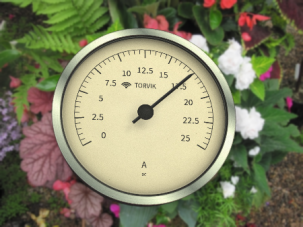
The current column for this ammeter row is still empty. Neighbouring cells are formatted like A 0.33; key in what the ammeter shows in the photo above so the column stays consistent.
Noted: A 17.5
